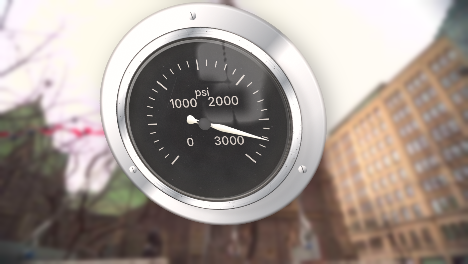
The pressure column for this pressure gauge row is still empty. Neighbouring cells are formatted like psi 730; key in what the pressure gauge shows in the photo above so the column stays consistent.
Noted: psi 2700
